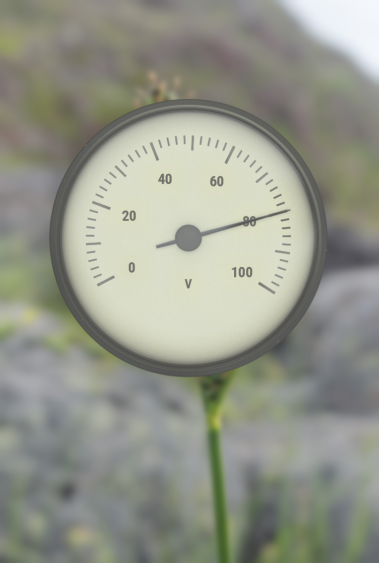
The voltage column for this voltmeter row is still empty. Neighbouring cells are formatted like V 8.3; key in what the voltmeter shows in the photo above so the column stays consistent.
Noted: V 80
